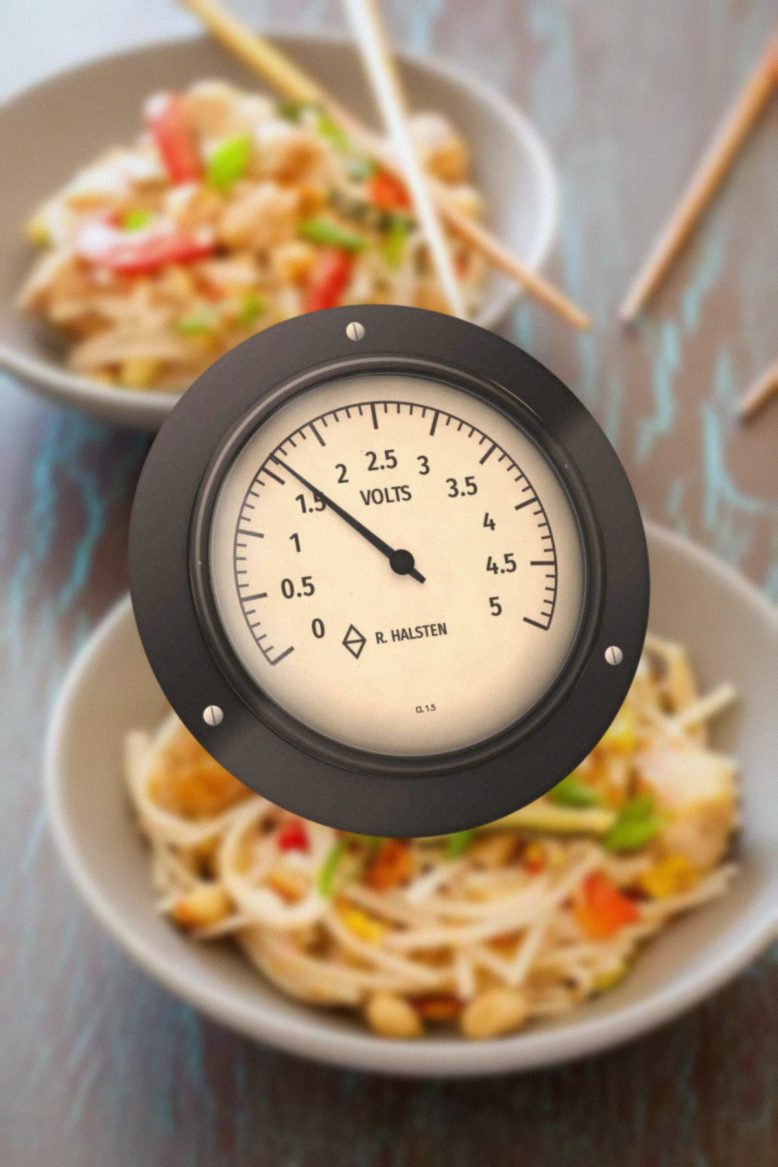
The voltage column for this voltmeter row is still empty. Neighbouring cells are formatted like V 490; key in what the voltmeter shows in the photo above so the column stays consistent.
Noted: V 1.6
